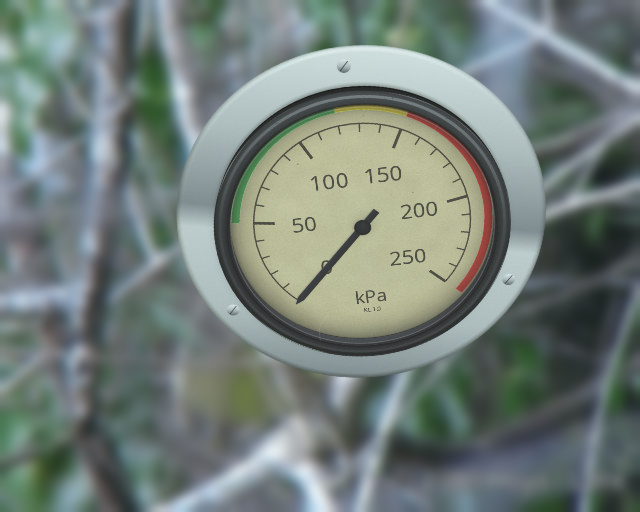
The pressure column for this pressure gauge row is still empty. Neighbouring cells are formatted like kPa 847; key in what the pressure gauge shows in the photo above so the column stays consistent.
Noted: kPa 0
